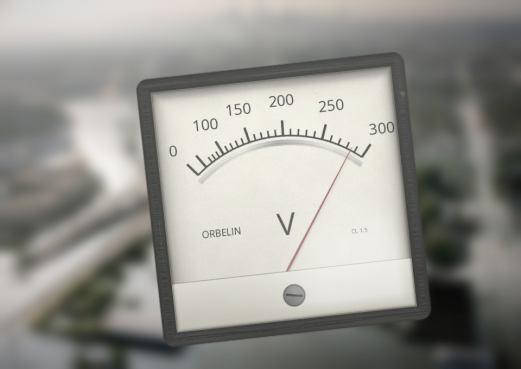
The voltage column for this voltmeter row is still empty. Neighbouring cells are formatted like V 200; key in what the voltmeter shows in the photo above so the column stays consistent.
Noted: V 285
